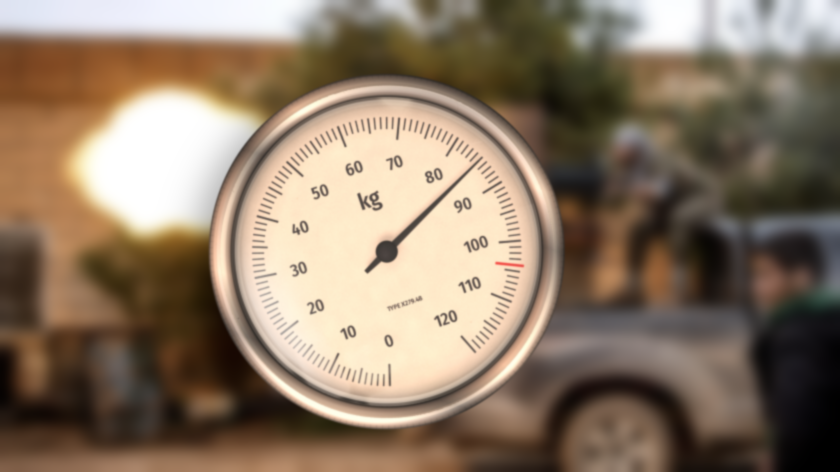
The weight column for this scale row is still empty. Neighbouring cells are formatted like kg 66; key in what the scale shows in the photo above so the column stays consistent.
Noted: kg 85
